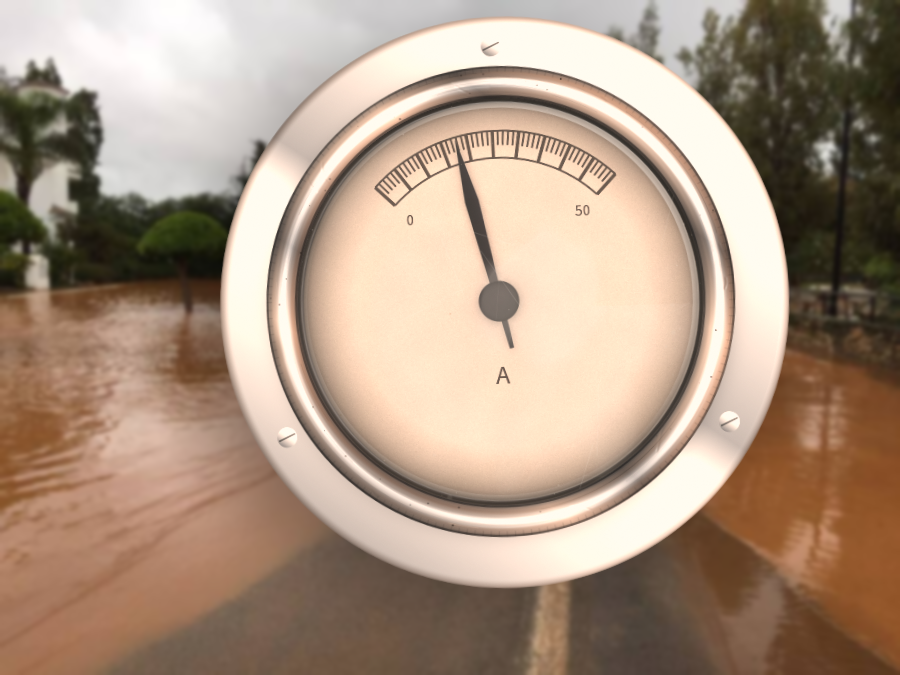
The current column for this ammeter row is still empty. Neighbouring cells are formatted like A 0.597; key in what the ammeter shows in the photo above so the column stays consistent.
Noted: A 18
